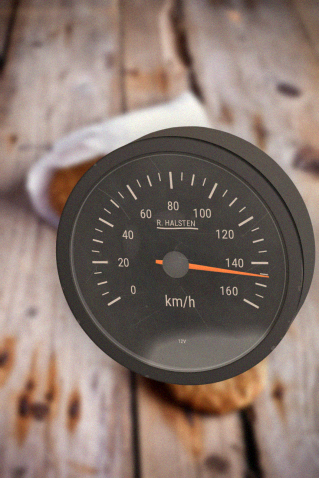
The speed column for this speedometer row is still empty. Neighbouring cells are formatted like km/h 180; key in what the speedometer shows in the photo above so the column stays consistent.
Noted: km/h 145
